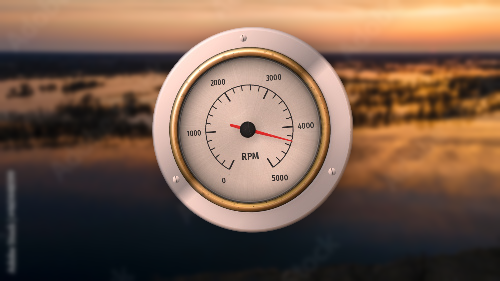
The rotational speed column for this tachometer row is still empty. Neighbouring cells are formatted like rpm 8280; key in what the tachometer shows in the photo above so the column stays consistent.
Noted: rpm 4300
